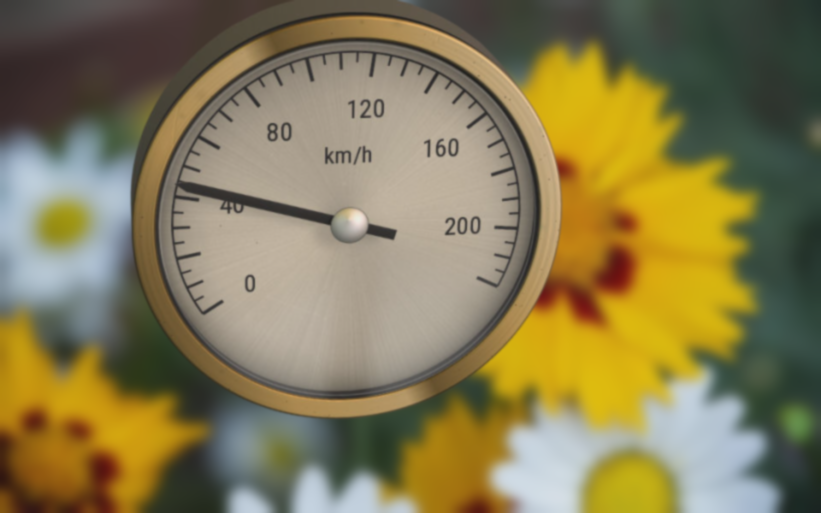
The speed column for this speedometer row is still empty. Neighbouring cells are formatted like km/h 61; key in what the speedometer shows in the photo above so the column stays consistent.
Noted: km/h 45
